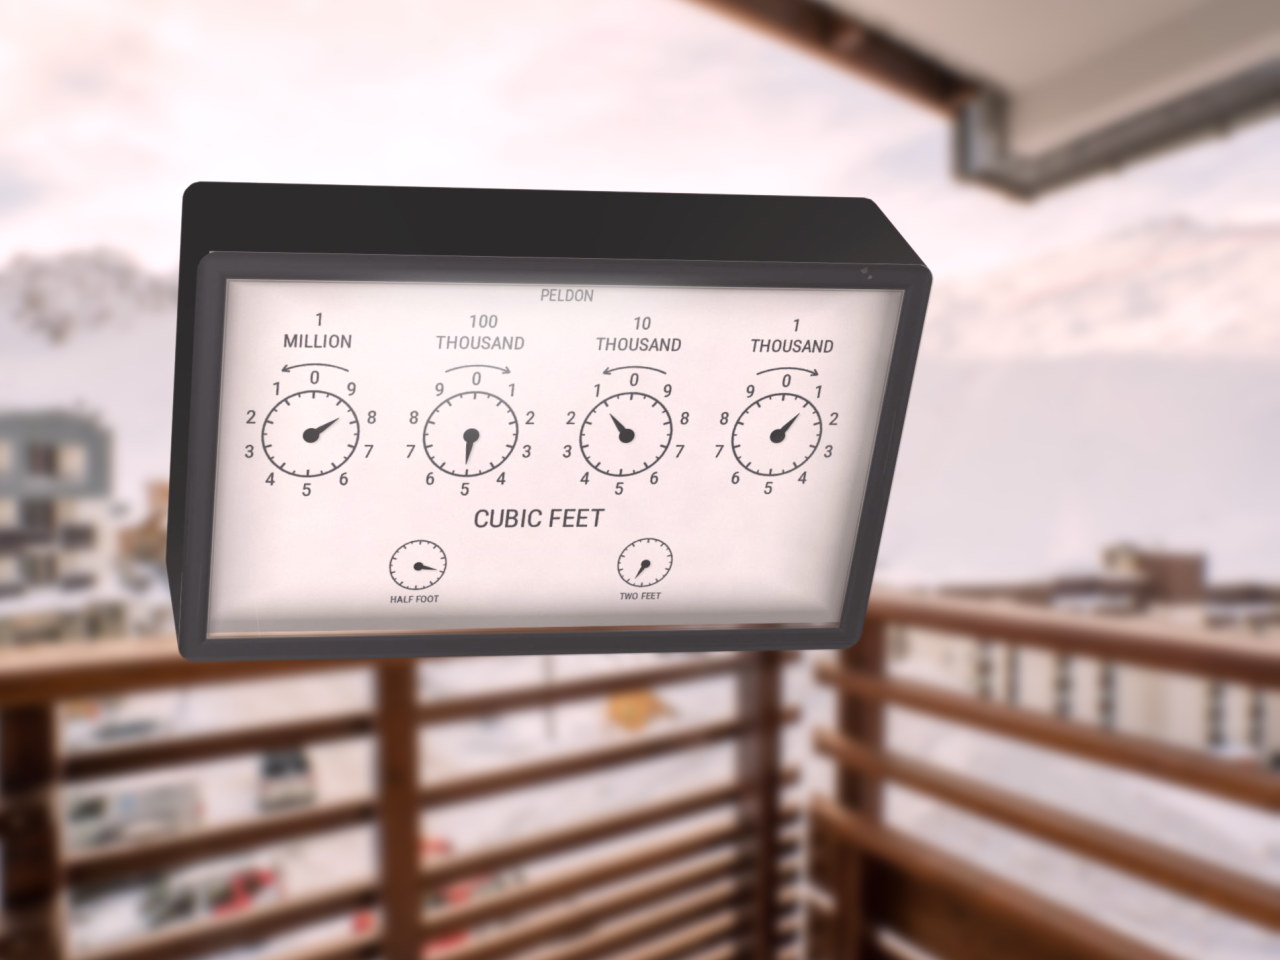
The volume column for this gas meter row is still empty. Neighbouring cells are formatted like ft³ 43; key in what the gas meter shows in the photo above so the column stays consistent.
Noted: ft³ 851100
